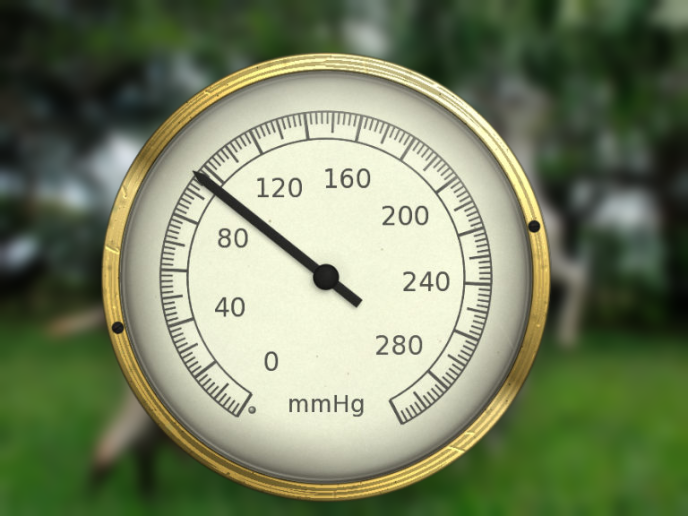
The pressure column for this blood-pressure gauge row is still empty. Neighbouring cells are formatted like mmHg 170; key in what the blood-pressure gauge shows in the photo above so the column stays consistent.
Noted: mmHg 96
